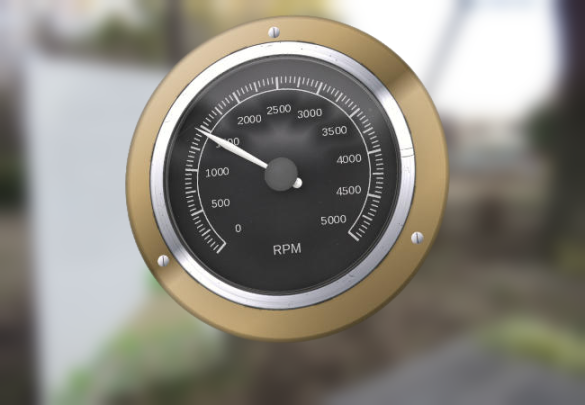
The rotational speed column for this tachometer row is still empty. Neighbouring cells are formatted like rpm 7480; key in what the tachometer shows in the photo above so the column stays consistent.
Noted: rpm 1450
